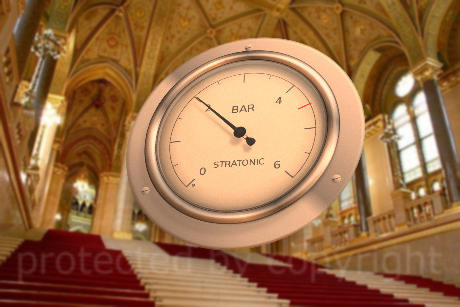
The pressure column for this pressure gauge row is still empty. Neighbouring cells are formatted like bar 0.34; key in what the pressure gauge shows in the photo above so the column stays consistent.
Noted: bar 2
